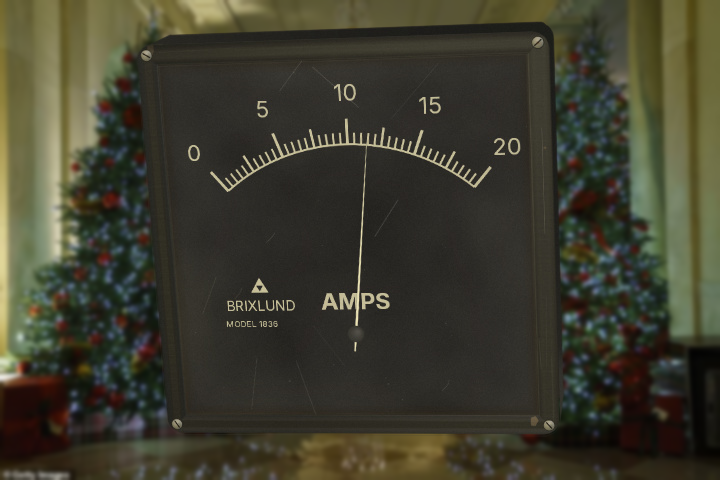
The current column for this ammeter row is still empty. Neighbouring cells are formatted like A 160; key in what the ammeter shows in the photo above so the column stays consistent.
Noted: A 11.5
